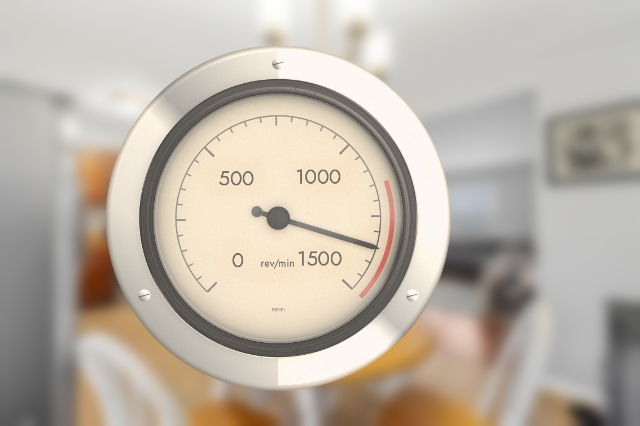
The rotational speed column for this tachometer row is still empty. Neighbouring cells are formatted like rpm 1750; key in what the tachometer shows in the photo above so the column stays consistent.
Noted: rpm 1350
